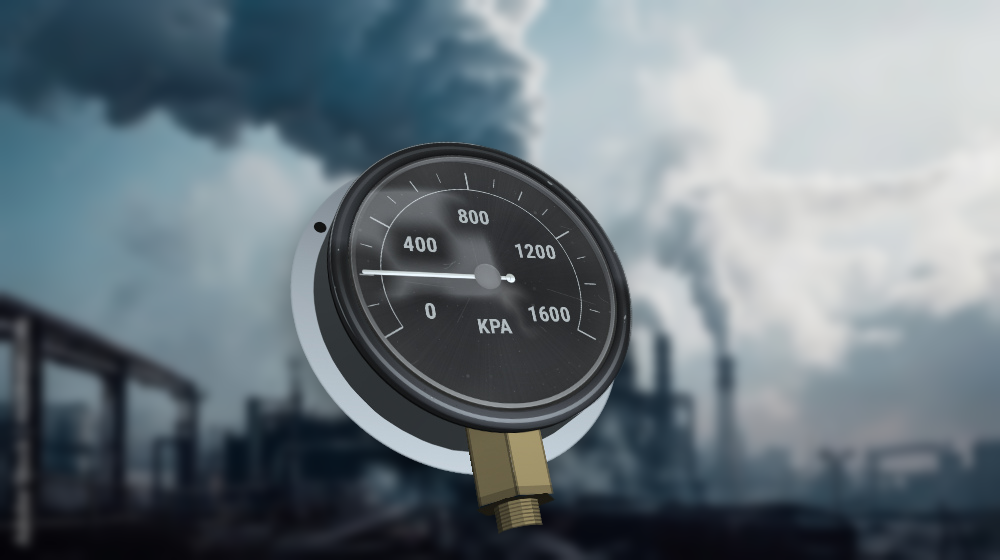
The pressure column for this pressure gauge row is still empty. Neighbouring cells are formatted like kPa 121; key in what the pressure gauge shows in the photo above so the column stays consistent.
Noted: kPa 200
